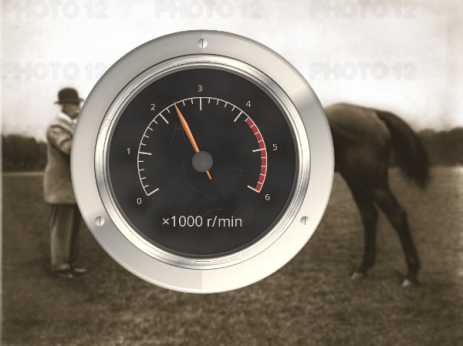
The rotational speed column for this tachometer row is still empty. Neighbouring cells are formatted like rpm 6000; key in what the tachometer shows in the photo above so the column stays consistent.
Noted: rpm 2400
